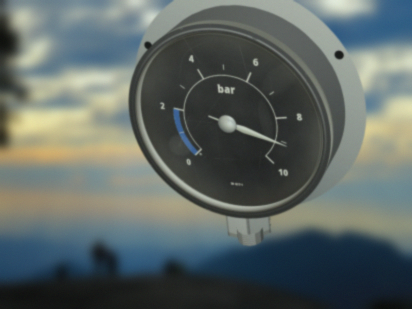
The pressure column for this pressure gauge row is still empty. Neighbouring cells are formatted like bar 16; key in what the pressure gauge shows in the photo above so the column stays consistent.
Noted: bar 9
